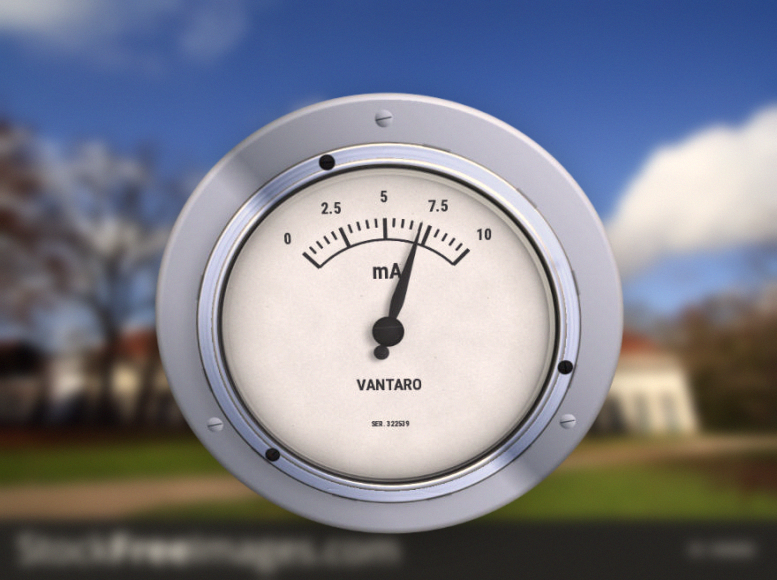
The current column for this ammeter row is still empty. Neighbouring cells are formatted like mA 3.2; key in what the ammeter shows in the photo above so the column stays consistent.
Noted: mA 7
